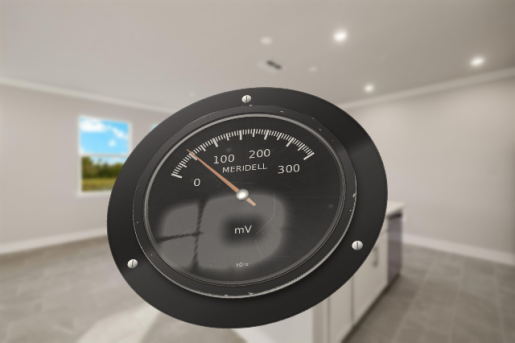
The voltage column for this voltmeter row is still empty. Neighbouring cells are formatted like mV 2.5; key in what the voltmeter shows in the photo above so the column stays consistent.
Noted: mV 50
